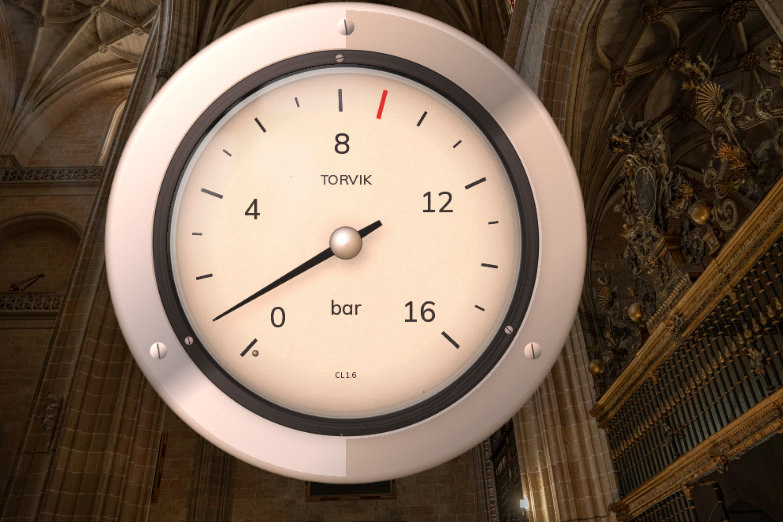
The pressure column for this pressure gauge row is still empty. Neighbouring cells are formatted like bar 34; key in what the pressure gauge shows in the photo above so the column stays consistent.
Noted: bar 1
